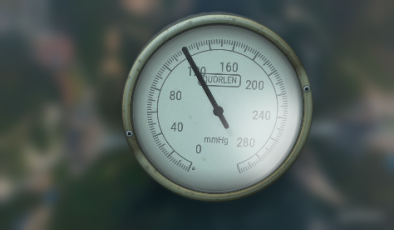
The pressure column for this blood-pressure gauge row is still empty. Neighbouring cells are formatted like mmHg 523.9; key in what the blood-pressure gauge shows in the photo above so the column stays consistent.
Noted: mmHg 120
